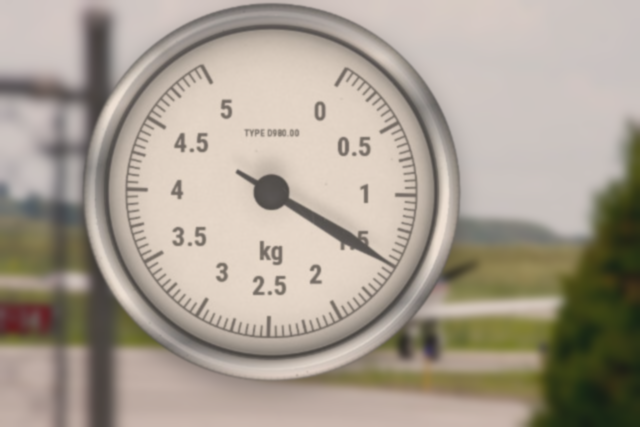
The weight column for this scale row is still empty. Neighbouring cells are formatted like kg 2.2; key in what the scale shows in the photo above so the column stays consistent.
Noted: kg 1.5
